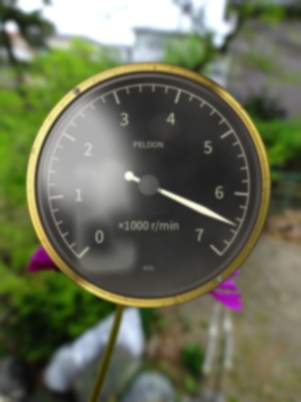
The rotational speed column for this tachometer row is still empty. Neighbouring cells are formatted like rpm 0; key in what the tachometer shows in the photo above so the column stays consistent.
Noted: rpm 6500
